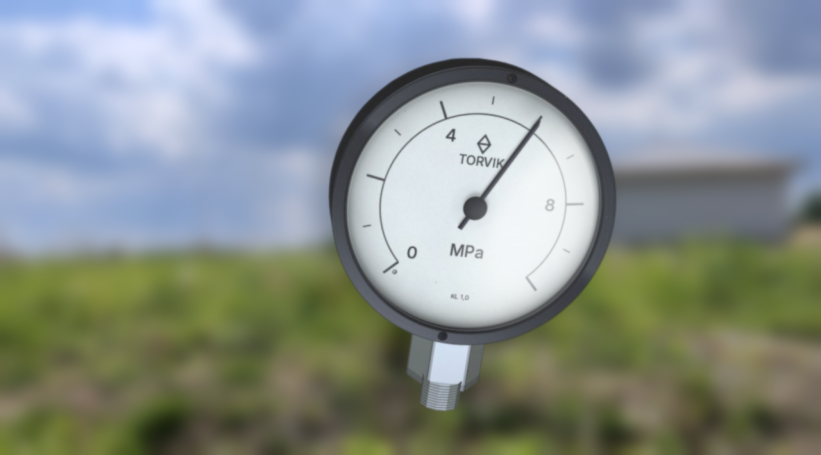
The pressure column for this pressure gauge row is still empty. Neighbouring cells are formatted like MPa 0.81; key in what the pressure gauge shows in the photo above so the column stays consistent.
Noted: MPa 6
